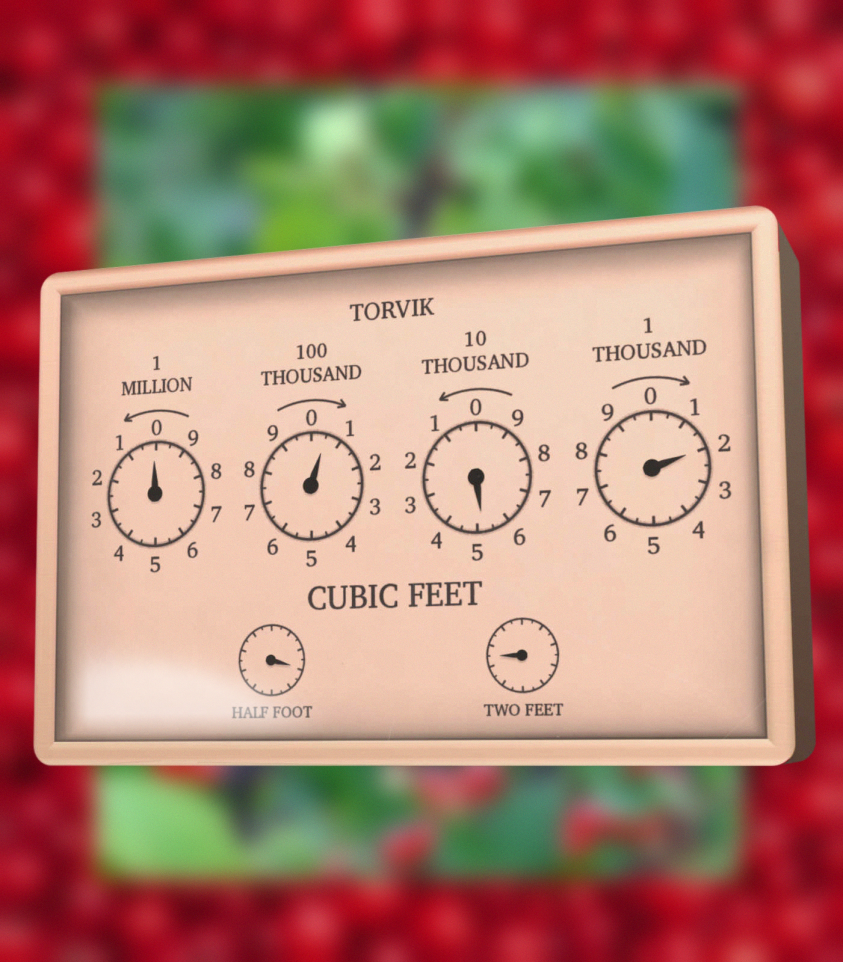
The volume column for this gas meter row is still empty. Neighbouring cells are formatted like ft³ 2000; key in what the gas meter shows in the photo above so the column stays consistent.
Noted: ft³ 5200
